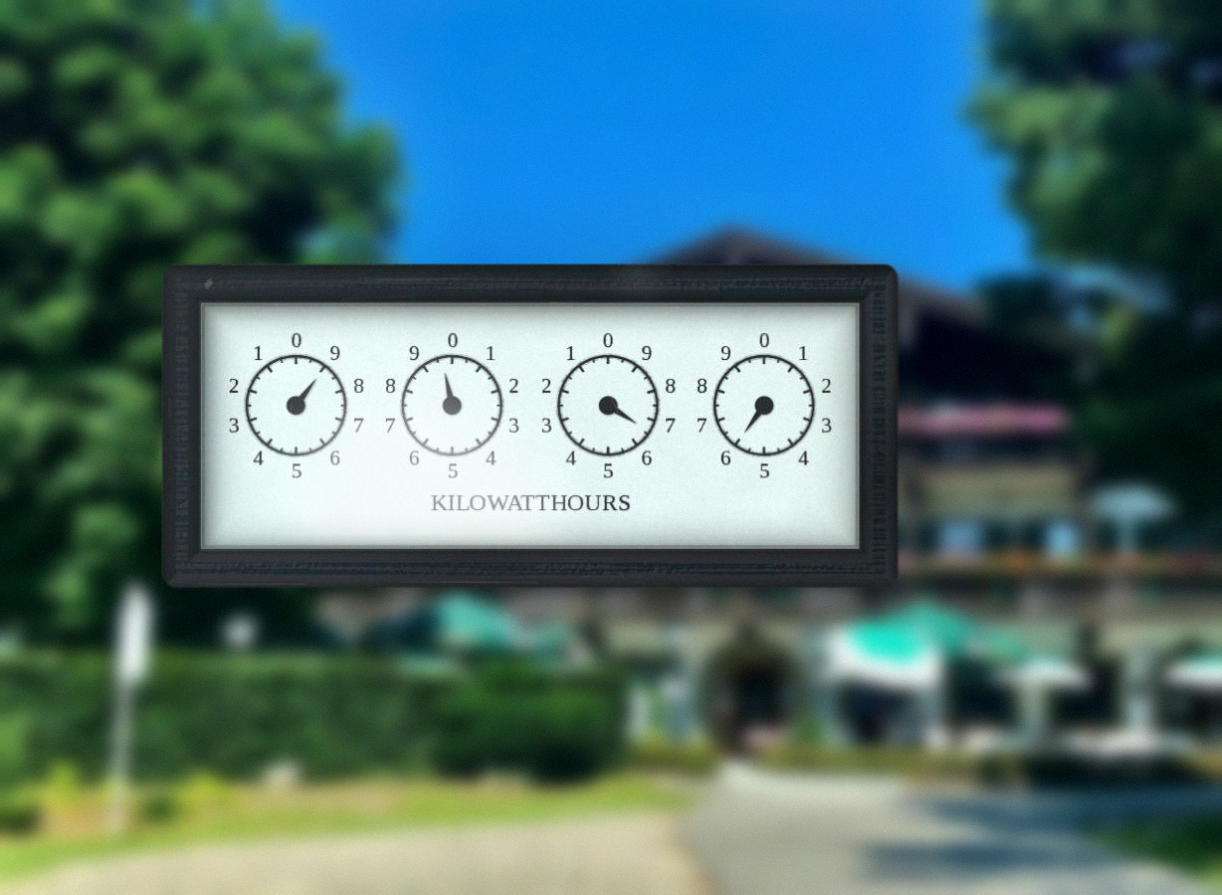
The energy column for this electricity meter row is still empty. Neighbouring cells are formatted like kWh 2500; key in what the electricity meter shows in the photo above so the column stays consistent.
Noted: kWh 8966
